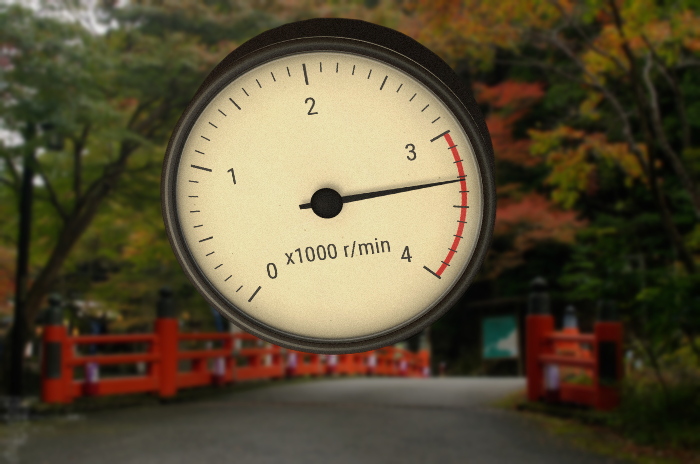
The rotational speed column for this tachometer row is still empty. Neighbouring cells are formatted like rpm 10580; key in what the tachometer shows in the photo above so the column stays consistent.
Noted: rpm 3300
